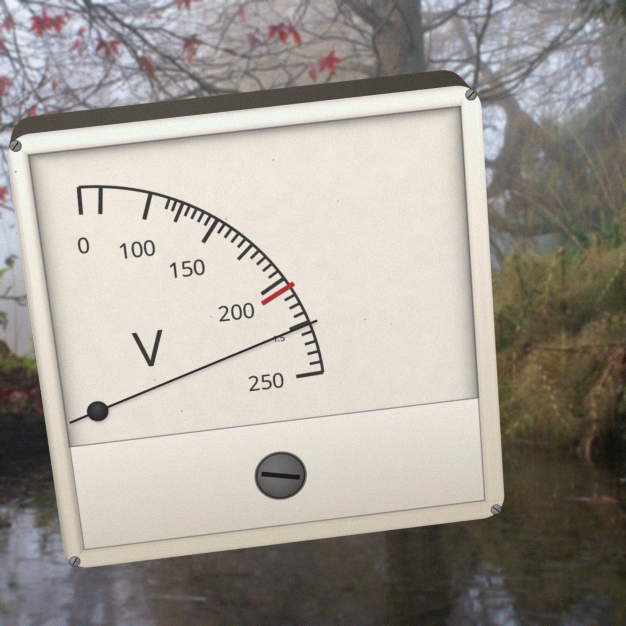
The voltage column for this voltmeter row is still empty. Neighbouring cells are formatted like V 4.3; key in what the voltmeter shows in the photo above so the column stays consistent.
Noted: V 225
